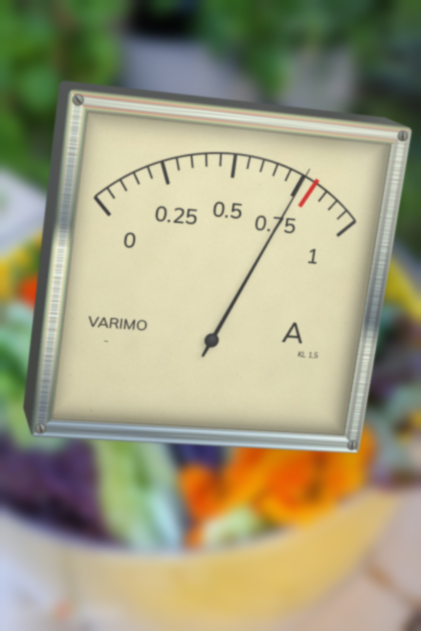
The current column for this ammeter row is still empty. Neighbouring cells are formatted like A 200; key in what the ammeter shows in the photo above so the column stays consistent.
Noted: A 0.75
